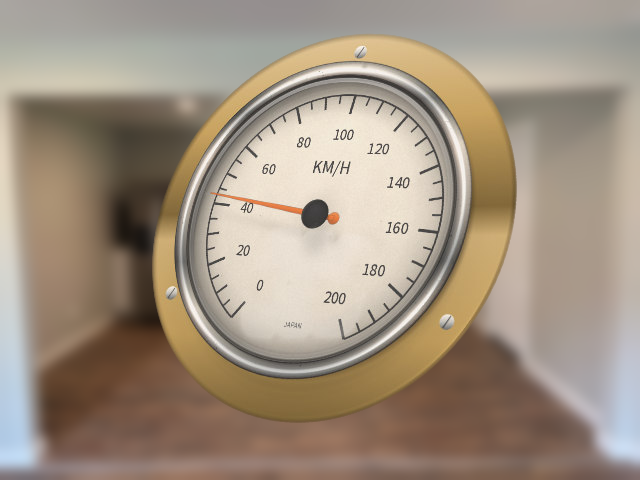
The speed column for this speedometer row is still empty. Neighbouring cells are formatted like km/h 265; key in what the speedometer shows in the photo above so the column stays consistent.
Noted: km/h 42.5
